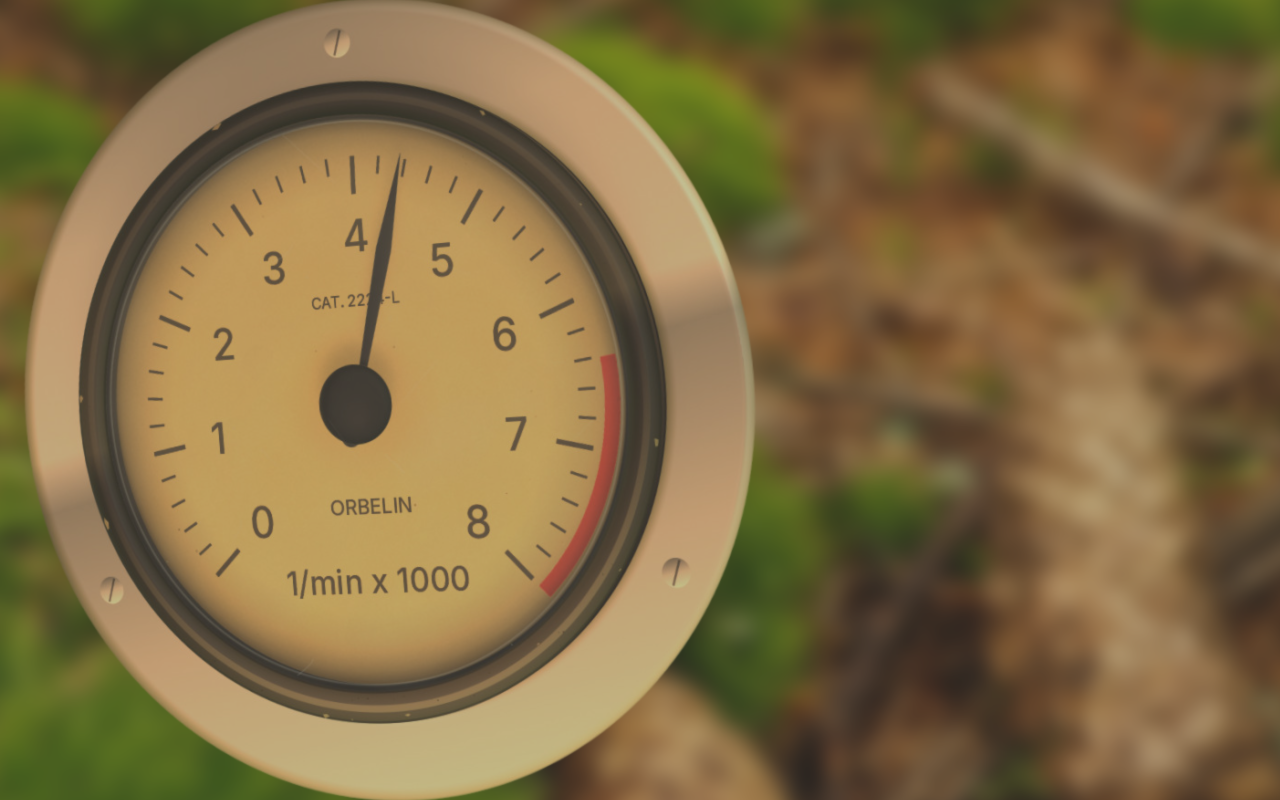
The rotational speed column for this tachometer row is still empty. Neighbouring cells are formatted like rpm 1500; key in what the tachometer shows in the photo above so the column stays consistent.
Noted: rpm 4400
